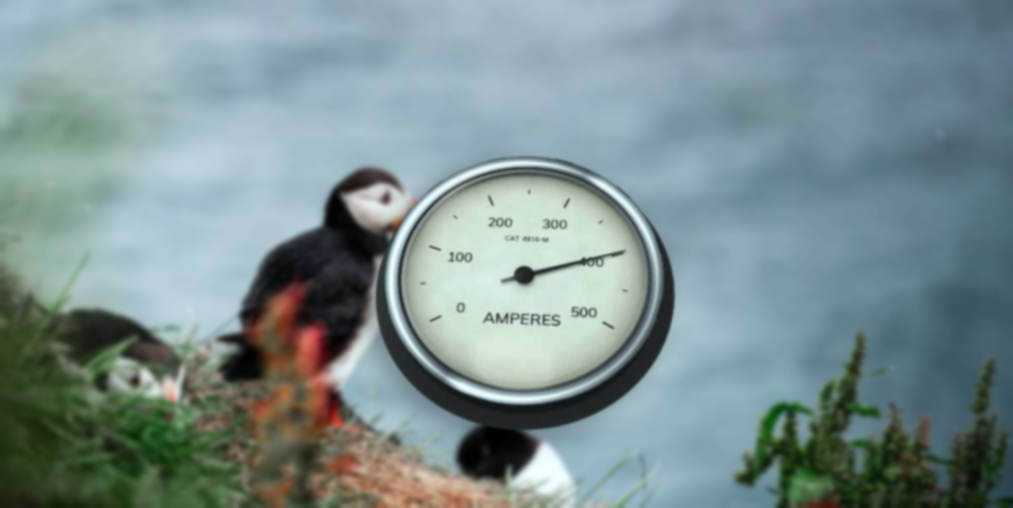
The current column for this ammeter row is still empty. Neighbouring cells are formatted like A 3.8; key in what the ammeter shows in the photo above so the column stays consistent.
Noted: A 400
